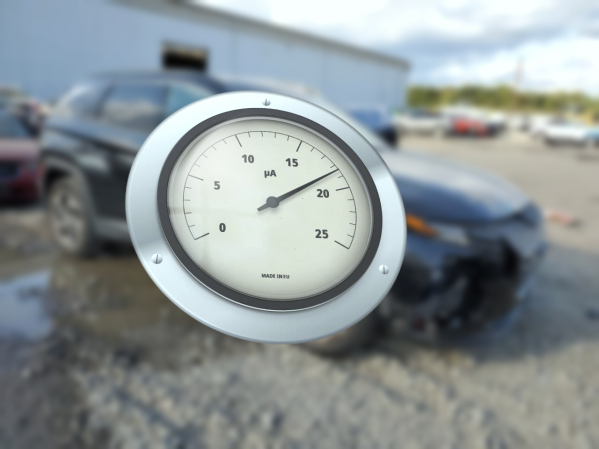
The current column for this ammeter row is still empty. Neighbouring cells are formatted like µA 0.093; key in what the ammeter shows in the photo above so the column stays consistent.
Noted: µA 18.5
